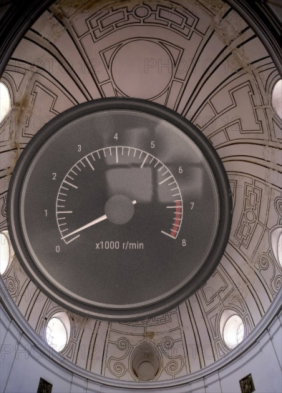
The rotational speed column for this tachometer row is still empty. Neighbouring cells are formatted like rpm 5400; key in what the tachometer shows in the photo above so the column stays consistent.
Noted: rpm 200
